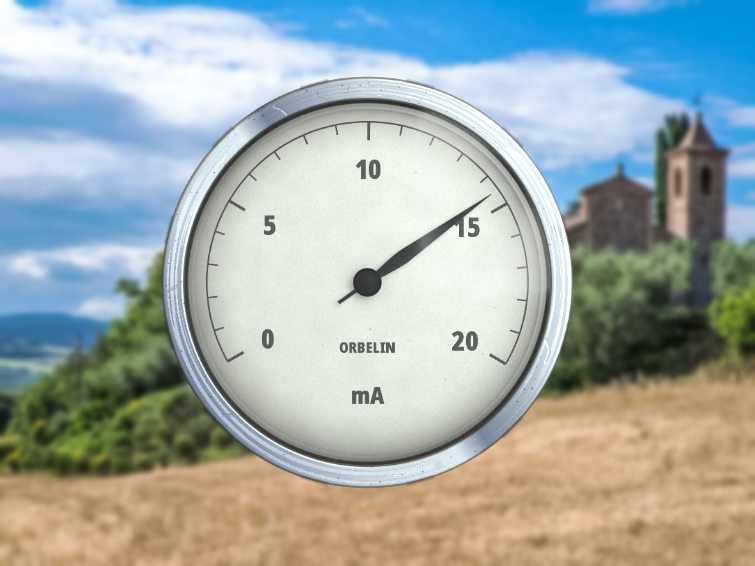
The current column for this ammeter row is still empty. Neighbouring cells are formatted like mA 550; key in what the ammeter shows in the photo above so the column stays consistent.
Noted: mA 14.5
